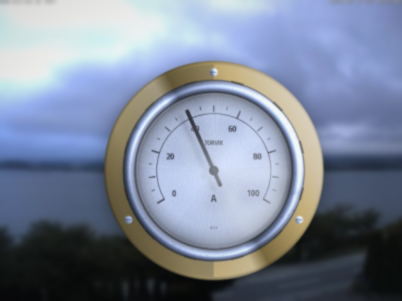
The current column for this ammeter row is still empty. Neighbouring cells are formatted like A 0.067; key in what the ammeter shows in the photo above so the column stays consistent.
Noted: A 40
